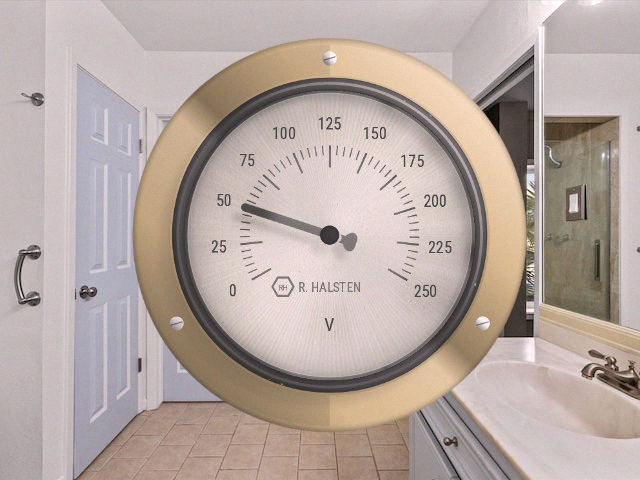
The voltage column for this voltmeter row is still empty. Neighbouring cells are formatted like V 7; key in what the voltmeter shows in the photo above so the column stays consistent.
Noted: V 50
